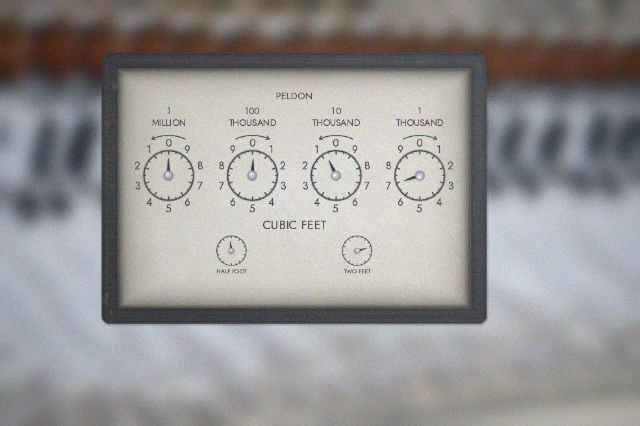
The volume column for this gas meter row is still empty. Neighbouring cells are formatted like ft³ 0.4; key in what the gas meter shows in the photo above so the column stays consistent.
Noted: ft³ 700
